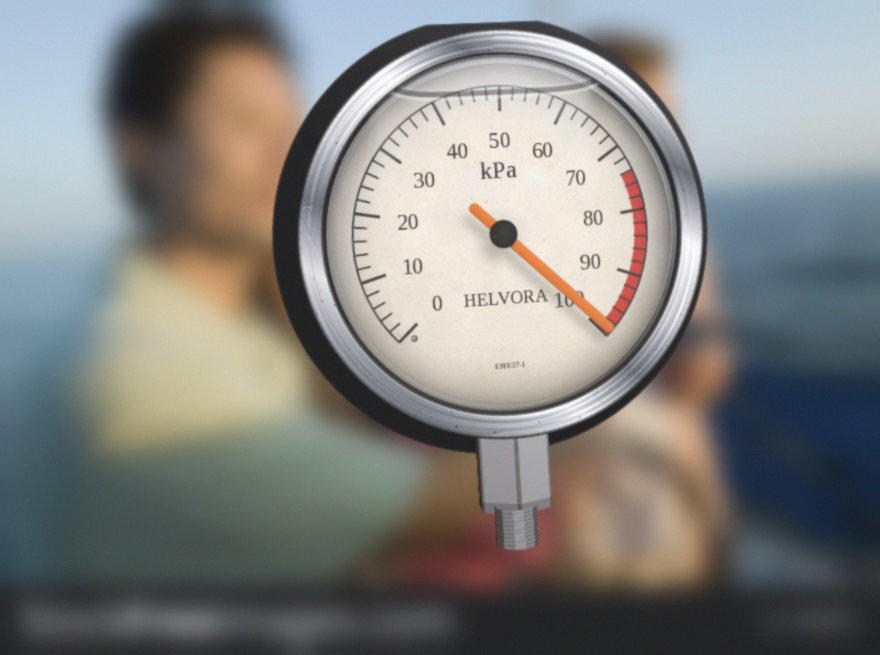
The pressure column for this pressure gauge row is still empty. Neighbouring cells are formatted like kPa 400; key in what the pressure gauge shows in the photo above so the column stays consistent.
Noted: kPa 99
